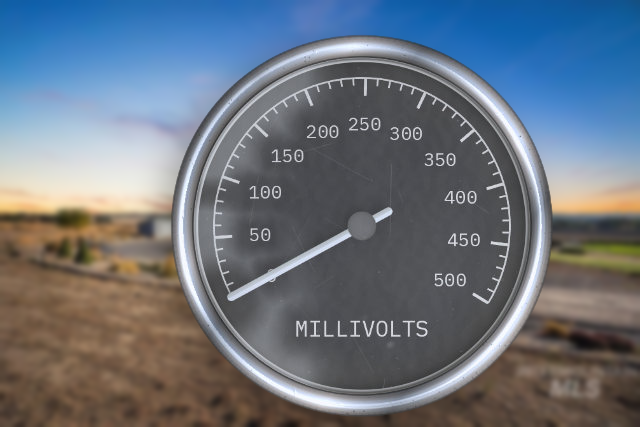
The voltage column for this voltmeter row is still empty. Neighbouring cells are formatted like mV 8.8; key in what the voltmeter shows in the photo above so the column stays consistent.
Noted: mV 0
